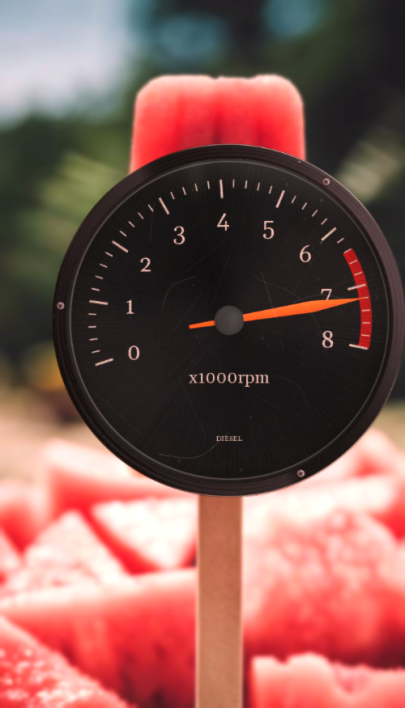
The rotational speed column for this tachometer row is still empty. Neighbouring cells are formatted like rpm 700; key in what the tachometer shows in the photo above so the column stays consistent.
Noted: rpm 7200
